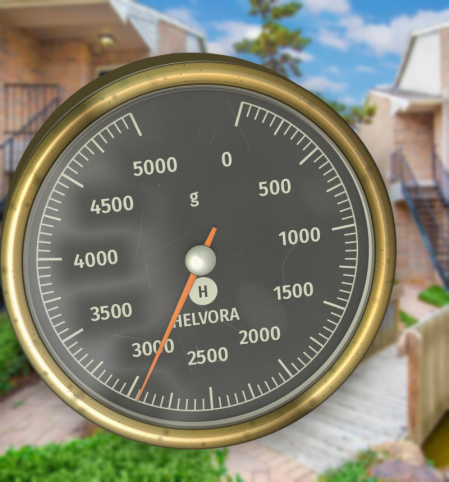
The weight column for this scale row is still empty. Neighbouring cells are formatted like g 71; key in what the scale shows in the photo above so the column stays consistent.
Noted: g 2950
